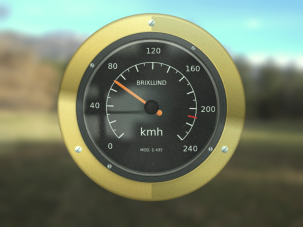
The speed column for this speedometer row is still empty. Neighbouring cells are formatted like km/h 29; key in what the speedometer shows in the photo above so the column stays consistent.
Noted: km/h 70
